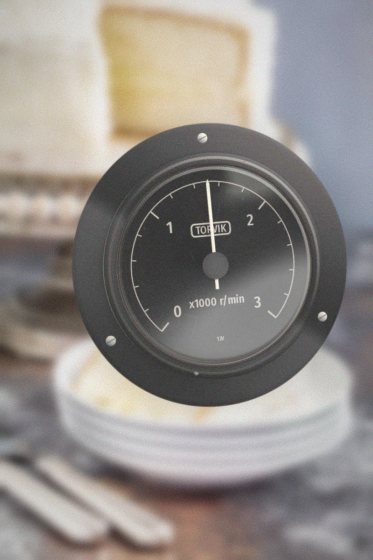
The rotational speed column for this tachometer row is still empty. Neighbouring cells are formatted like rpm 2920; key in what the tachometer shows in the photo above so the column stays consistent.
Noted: rpm 1500
